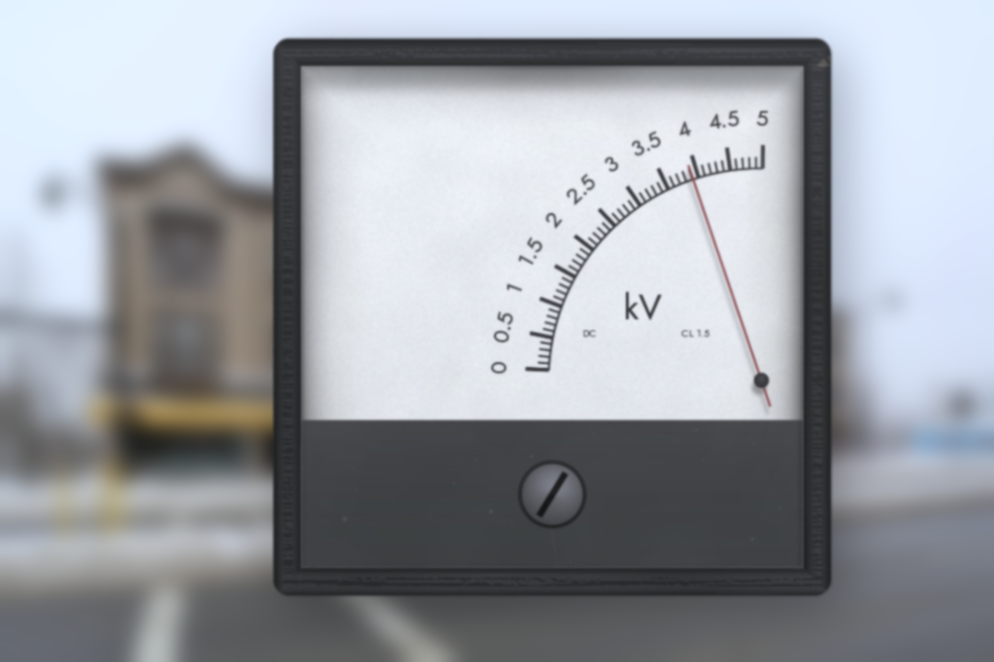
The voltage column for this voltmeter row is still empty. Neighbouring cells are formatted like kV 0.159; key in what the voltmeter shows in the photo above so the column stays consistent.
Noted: kV 3.9
